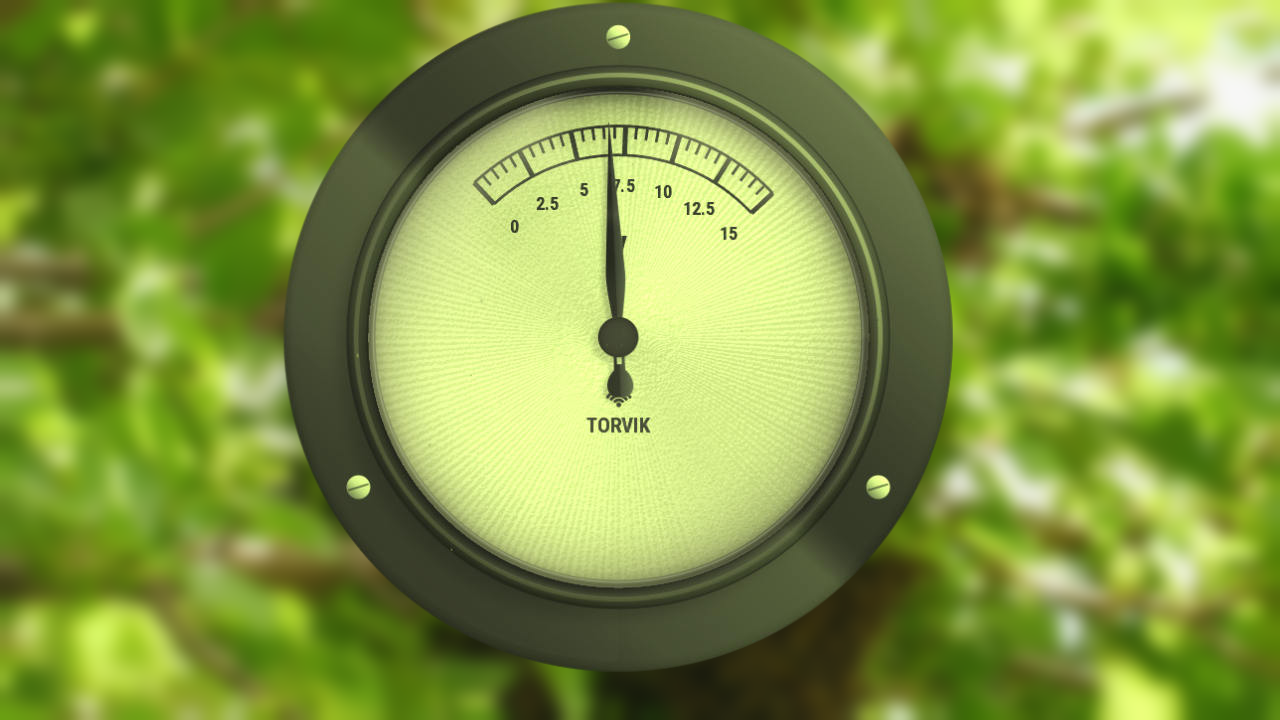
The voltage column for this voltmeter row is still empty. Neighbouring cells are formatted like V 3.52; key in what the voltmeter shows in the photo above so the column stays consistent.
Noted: V 6.75
